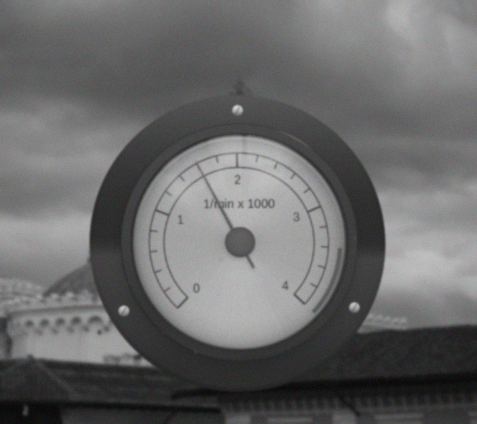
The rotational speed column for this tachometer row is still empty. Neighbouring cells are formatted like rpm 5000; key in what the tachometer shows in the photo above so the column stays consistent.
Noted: rpm 1600
